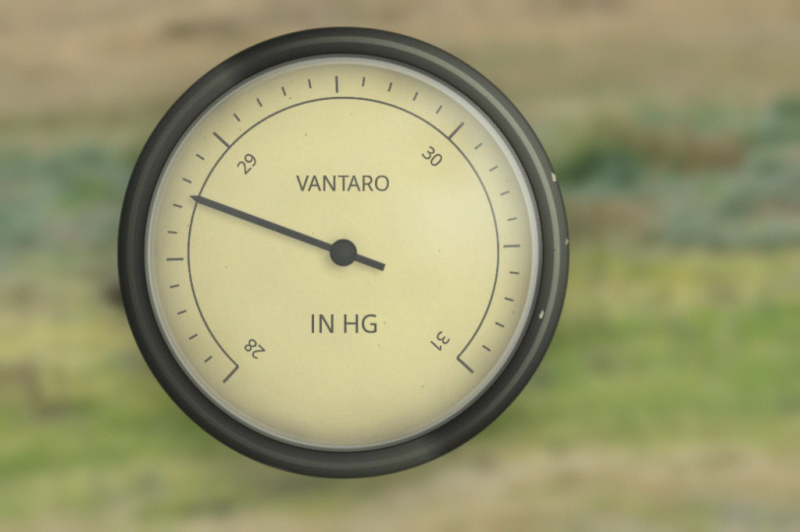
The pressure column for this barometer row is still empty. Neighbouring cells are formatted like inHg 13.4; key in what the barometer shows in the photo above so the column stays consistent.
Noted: inHg 28.75
